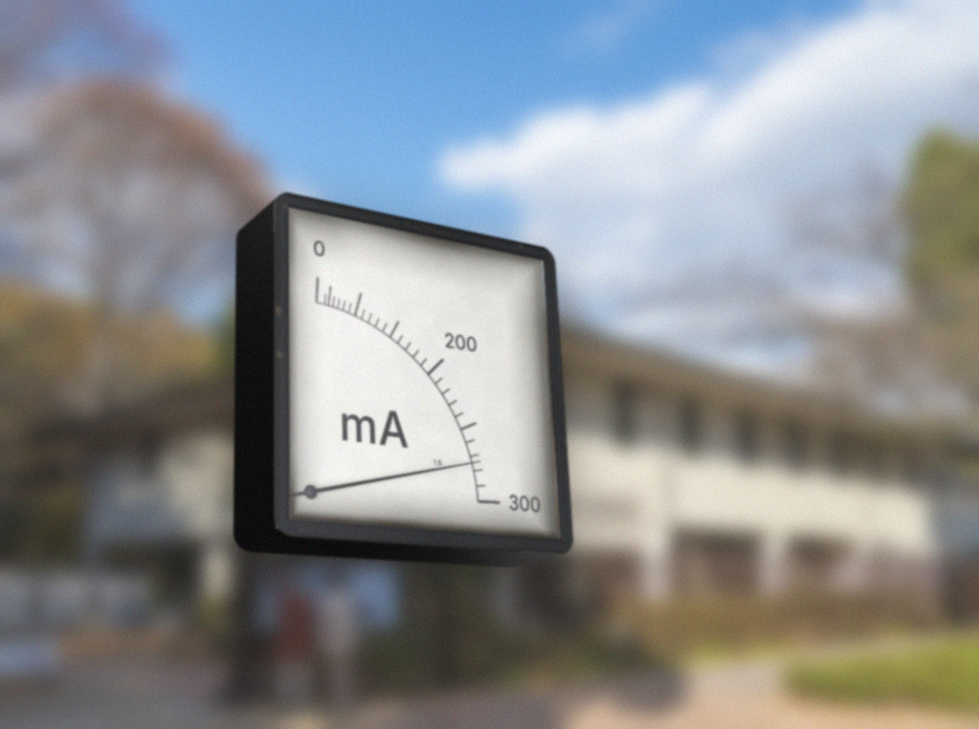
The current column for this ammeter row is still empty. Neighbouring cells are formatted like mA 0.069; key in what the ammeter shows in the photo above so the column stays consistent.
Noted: mA 275
